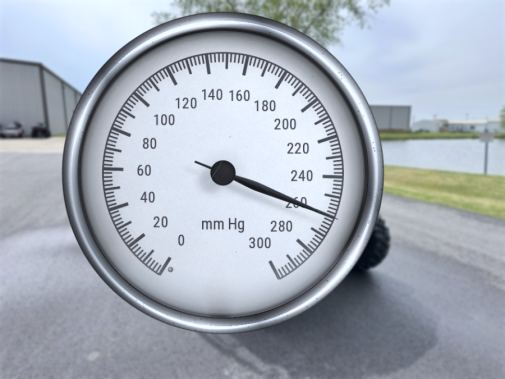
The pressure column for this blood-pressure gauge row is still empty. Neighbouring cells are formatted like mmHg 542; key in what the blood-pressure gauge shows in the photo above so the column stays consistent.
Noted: mmHg 260
